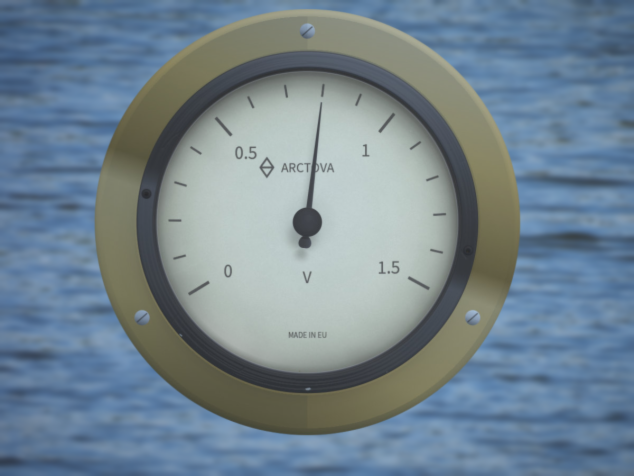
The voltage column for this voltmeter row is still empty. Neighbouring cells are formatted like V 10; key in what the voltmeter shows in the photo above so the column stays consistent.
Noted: V 0.8
